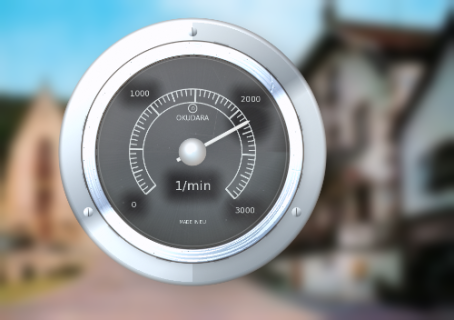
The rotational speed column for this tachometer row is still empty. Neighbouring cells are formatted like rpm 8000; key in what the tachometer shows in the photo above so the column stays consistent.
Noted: rpm 2150
